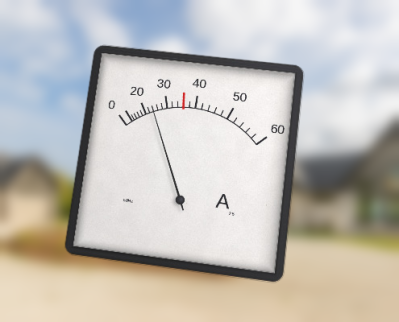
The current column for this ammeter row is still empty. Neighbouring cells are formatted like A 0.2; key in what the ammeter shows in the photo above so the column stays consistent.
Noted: A 24
